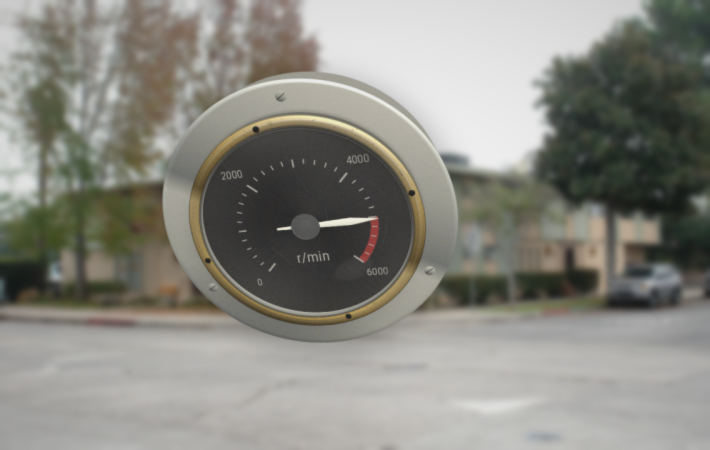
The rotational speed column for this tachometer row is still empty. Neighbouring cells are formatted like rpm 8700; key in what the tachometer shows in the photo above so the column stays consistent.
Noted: rpm 5000
